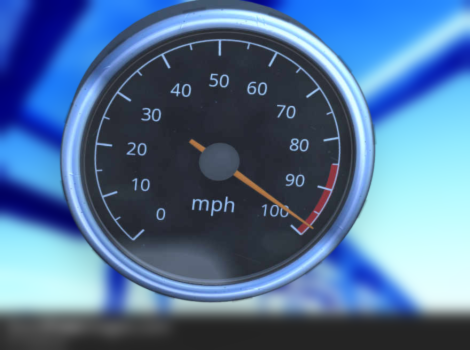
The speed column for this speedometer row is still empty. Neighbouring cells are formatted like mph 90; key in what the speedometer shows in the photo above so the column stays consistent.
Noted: mph 97.5
